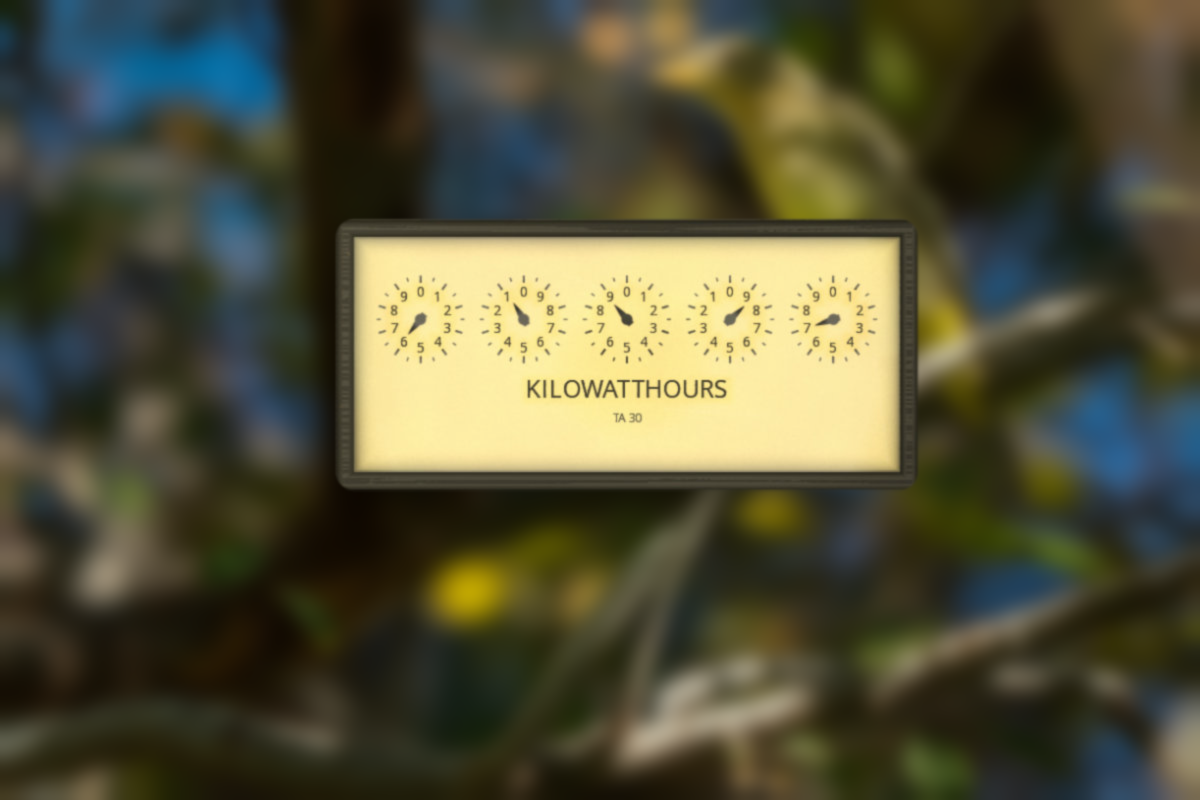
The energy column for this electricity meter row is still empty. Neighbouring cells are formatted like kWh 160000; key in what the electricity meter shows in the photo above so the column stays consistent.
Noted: kWh 60887
